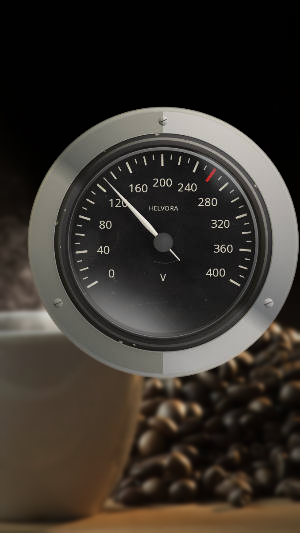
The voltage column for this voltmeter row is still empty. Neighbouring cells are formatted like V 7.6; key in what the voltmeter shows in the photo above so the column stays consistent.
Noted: V 130
